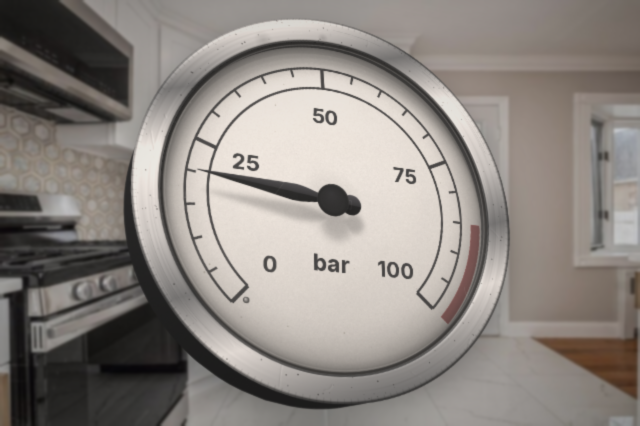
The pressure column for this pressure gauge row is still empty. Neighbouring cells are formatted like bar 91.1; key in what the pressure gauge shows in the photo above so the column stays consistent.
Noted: bar 20
